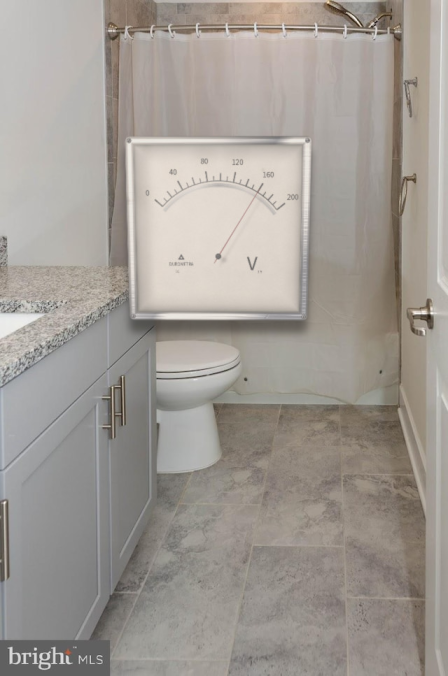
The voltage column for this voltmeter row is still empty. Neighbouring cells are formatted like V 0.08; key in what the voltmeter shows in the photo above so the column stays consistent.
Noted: V 160
